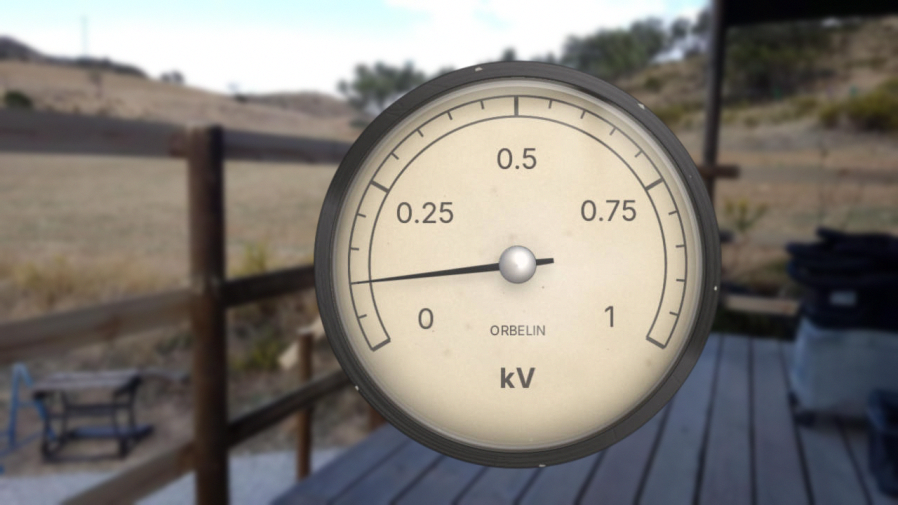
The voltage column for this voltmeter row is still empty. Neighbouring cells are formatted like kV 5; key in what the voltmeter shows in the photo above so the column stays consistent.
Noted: kV 0.1
